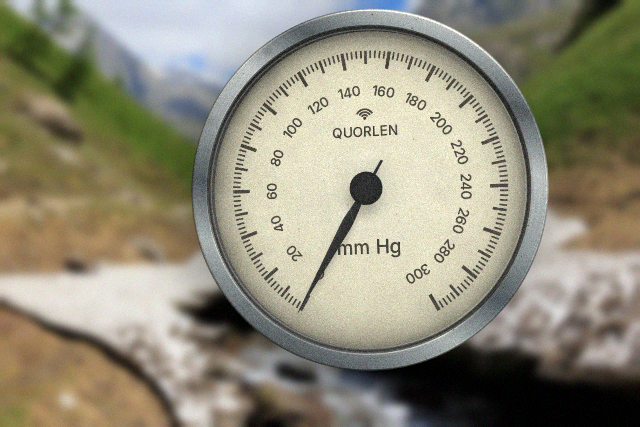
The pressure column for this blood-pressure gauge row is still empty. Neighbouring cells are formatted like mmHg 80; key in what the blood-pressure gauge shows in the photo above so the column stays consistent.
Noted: mmHg 0
